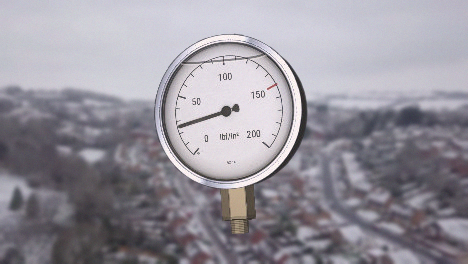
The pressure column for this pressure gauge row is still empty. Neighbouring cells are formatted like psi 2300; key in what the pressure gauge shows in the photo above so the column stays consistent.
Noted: psi 25
